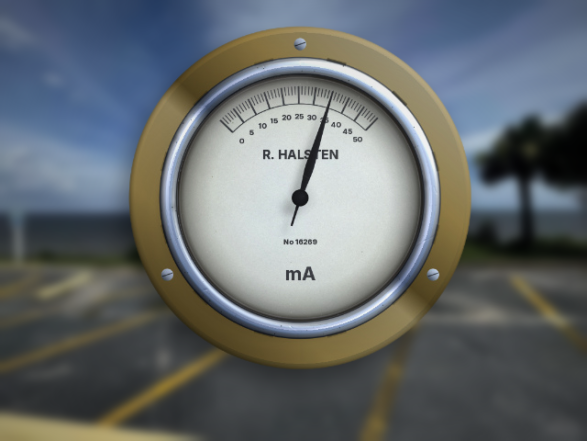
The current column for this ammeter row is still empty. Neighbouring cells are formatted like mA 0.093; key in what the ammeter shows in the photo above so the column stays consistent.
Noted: mA 35
